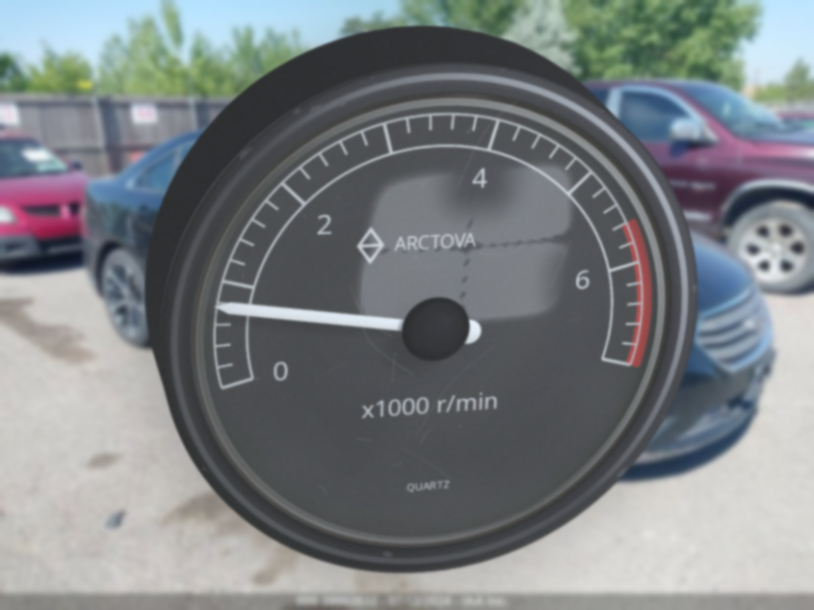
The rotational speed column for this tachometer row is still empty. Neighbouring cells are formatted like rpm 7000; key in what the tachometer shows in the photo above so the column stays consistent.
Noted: rpm 800
